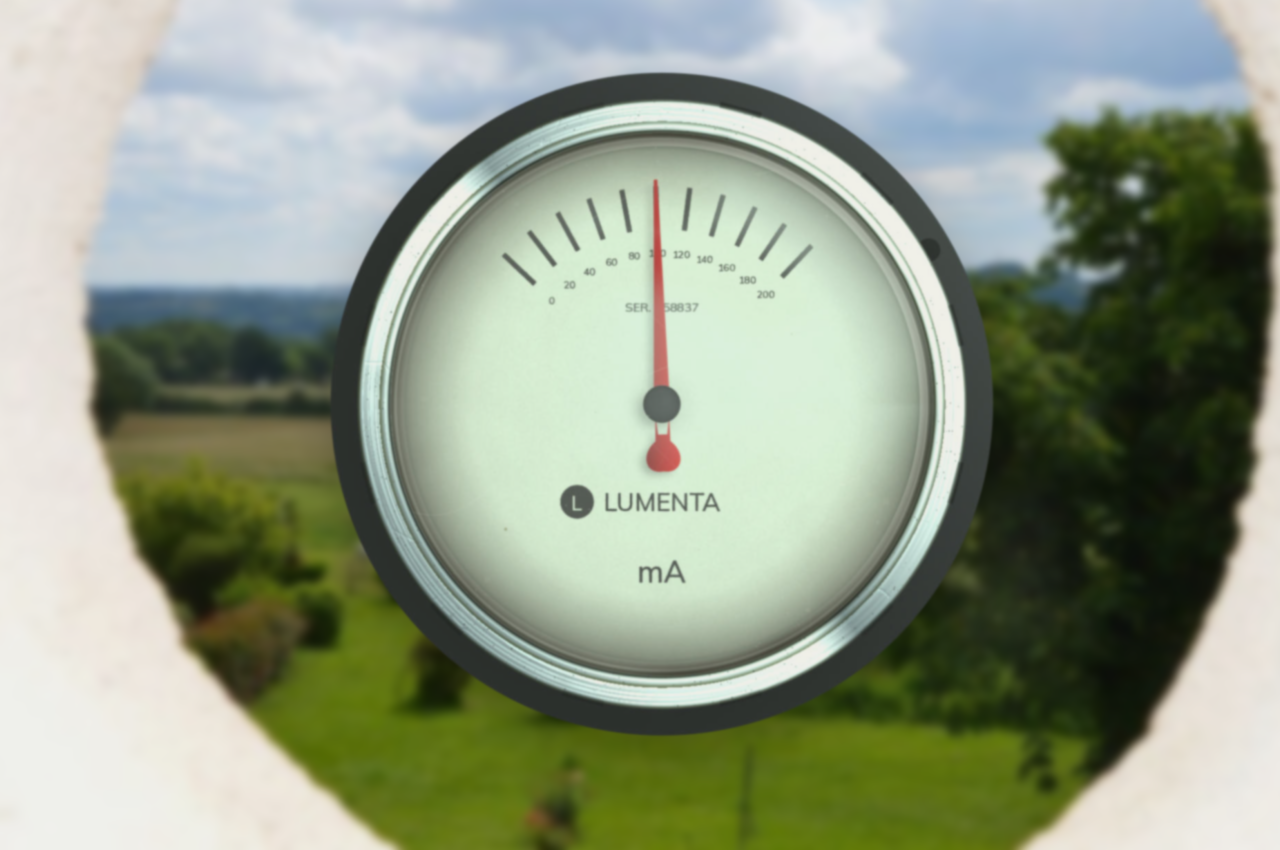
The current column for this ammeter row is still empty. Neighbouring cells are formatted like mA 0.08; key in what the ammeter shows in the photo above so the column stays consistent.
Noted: mA 100
